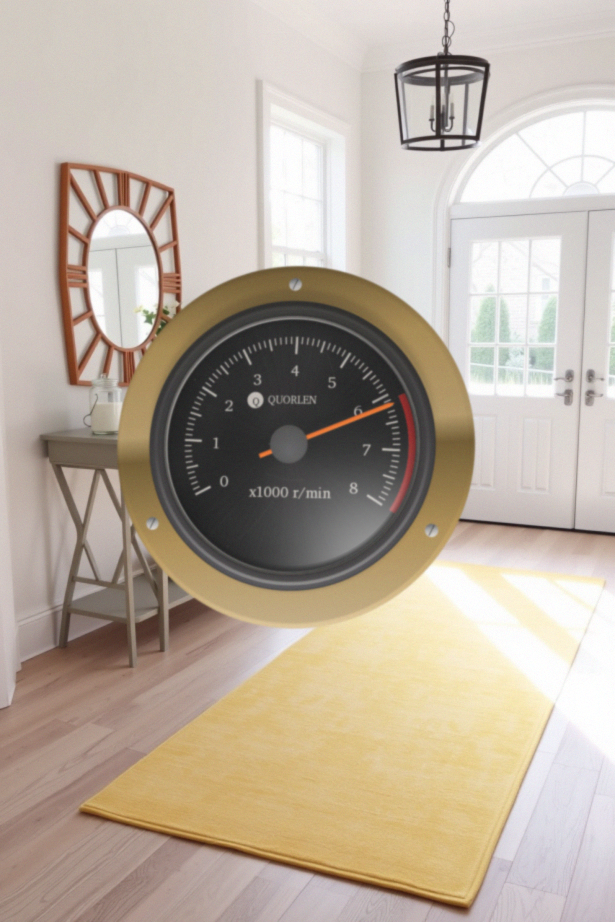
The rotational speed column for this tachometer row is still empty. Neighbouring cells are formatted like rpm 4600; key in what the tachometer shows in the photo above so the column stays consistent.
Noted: rpm 6200
